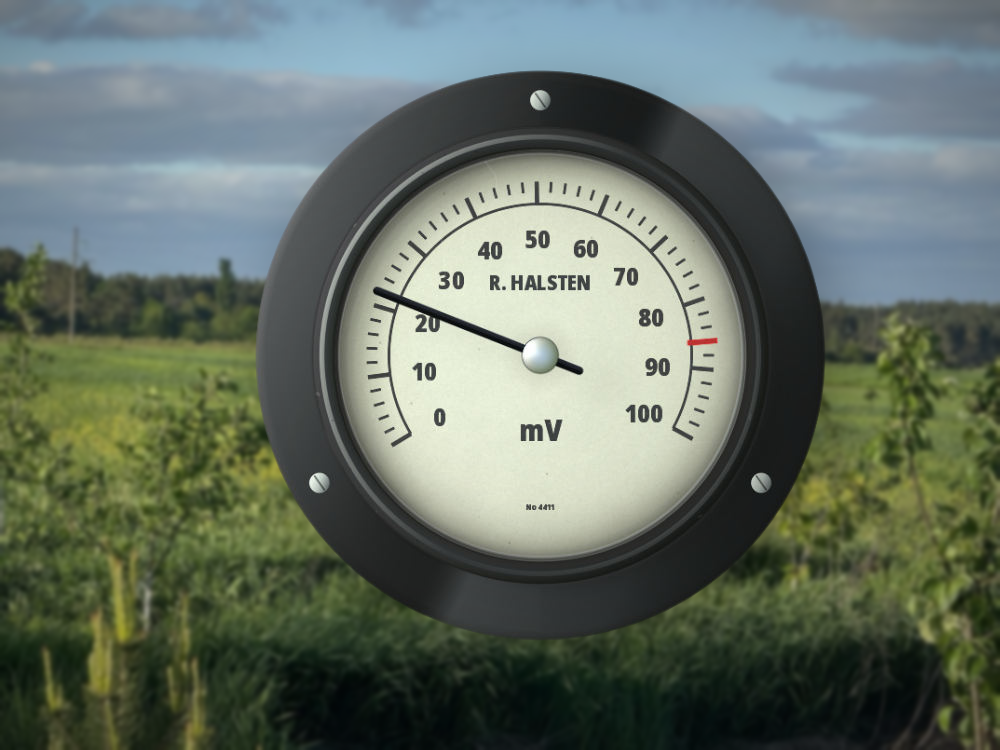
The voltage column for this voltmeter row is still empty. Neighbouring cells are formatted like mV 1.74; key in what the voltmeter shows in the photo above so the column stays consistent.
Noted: mV 22
